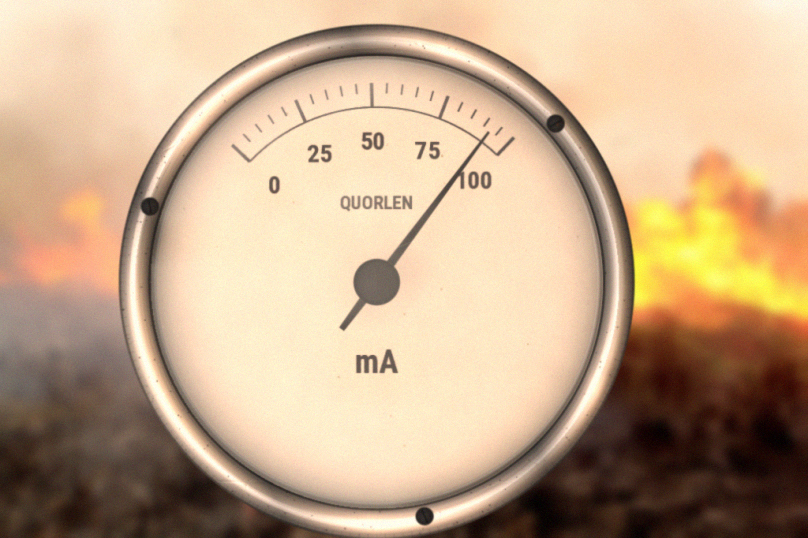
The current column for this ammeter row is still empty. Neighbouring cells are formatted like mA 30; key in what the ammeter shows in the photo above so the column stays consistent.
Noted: mA 92.5
